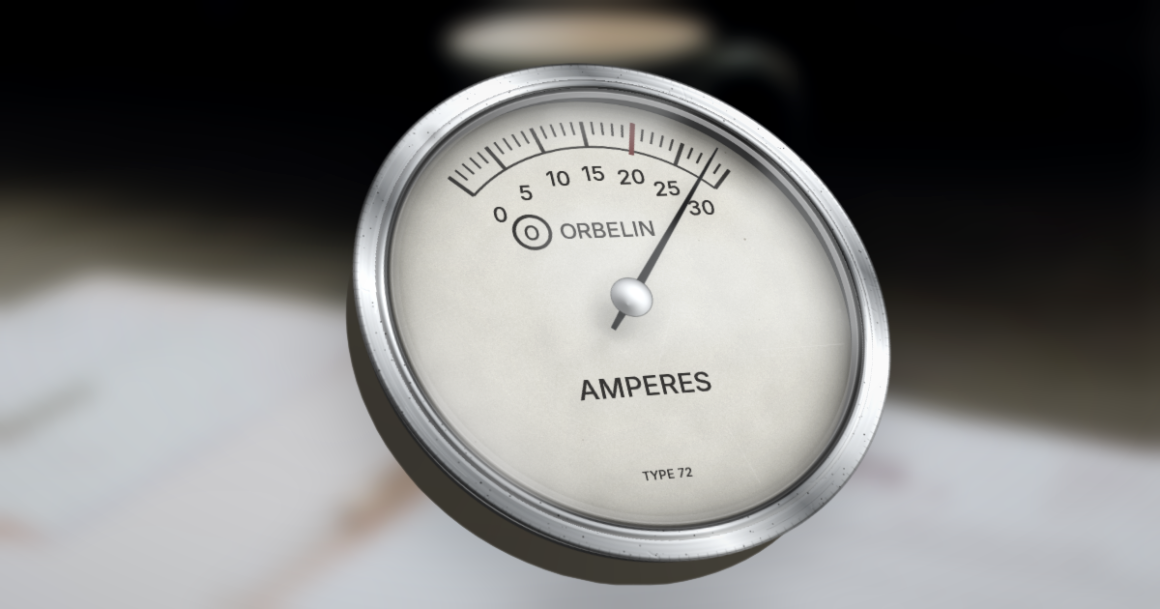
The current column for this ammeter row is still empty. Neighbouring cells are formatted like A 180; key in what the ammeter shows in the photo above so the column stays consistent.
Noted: A 28
